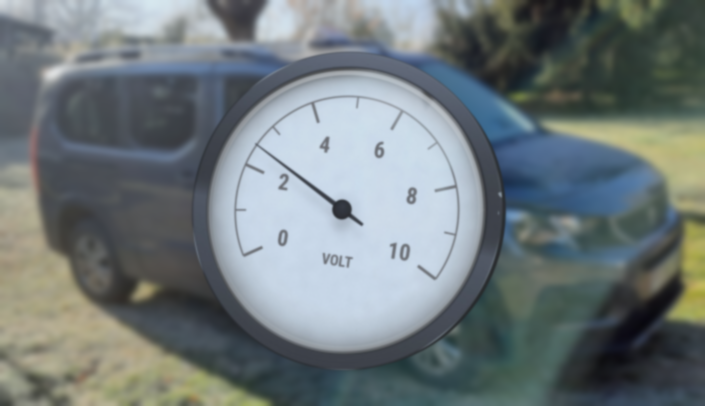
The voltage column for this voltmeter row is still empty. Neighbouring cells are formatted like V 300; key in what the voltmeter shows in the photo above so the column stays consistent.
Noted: V 2.5
